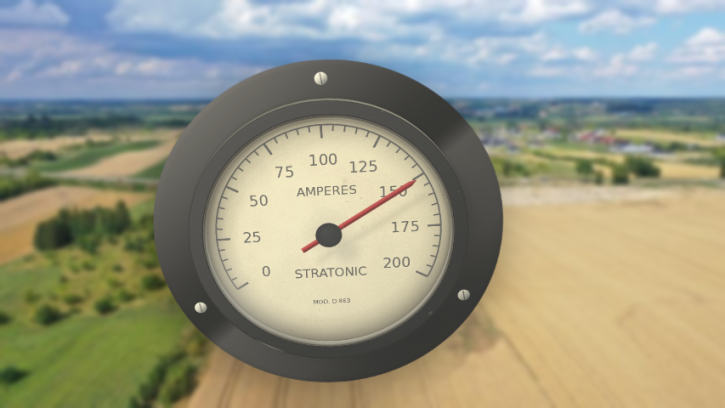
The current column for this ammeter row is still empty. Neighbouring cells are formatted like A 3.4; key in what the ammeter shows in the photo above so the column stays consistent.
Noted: A 150
